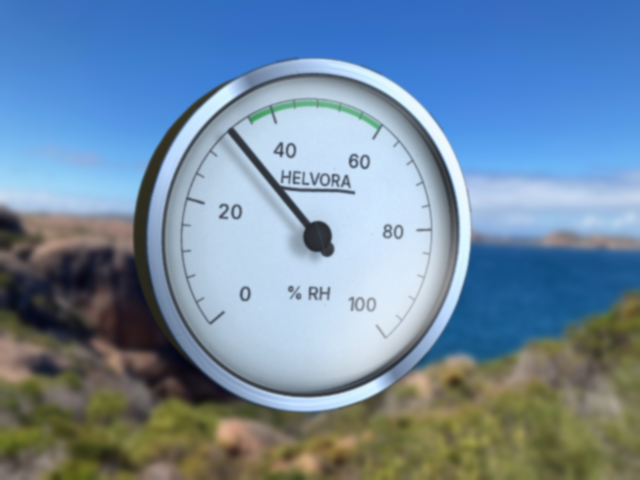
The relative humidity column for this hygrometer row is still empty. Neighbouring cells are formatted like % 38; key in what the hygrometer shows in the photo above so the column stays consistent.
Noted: % 32
